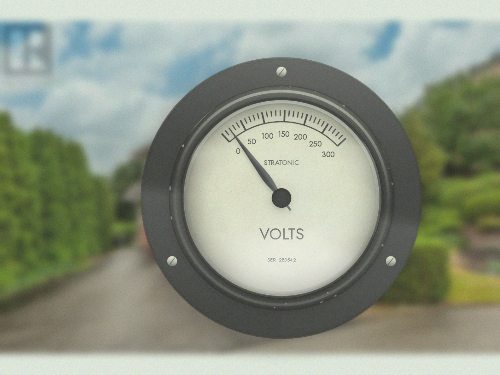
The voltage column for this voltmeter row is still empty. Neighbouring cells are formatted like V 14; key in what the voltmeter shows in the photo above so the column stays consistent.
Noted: V 20
